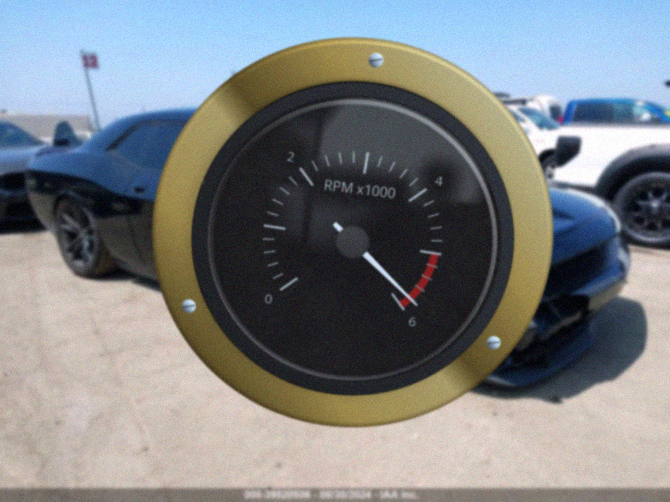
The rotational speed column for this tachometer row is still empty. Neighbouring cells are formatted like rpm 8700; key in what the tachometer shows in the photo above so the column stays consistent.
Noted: rpm 5800
